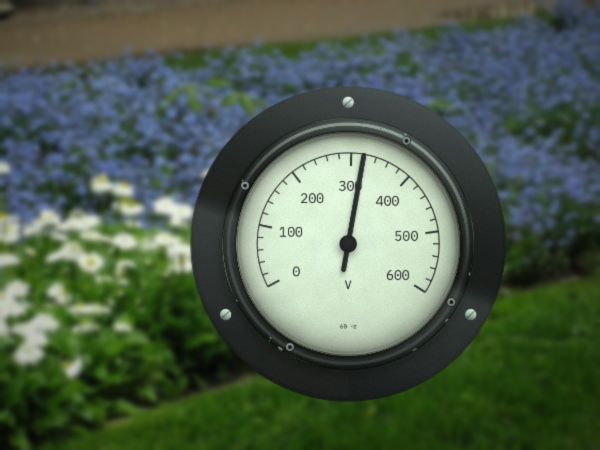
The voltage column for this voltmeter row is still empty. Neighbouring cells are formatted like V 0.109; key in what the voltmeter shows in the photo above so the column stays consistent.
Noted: V 320
